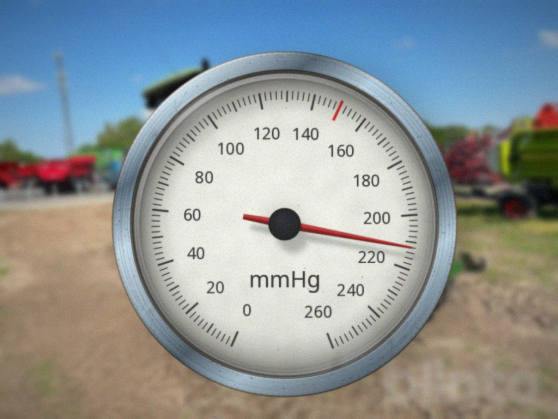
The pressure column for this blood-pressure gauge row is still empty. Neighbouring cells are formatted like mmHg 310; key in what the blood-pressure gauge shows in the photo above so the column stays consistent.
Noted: mmHg 212
